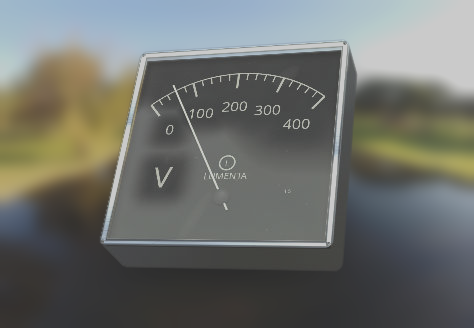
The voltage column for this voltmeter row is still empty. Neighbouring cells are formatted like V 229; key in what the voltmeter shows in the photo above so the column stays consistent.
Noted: V 60
